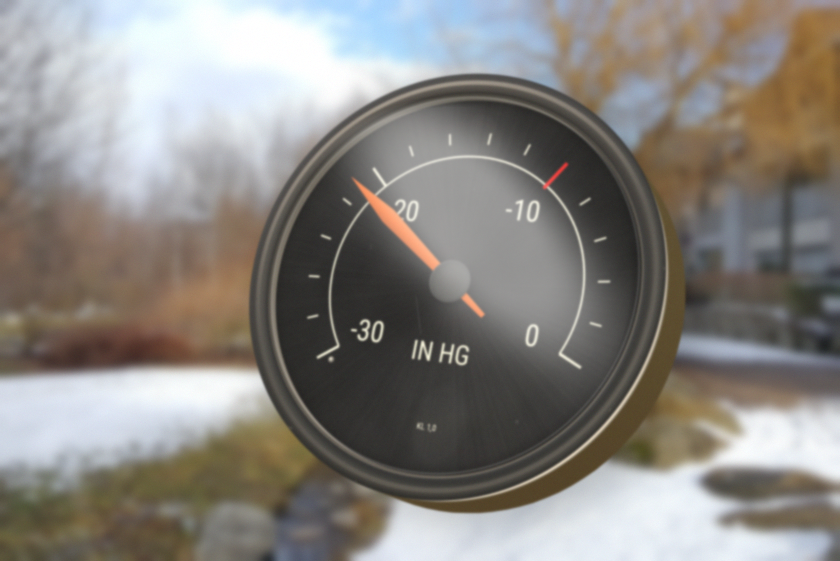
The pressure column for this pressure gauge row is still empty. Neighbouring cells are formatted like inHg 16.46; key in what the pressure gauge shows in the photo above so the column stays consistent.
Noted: inHg -21
